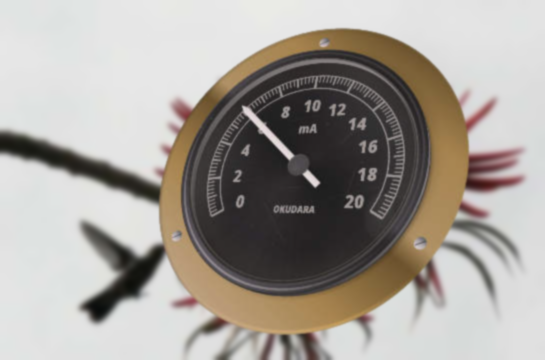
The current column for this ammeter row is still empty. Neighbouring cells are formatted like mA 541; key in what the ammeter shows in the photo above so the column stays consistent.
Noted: mA 6
